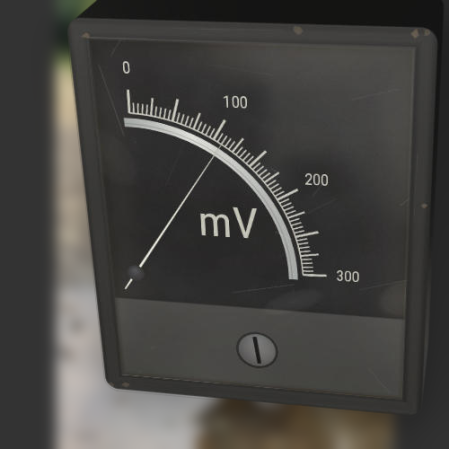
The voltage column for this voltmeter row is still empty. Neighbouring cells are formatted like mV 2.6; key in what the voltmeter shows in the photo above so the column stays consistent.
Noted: mV 110
